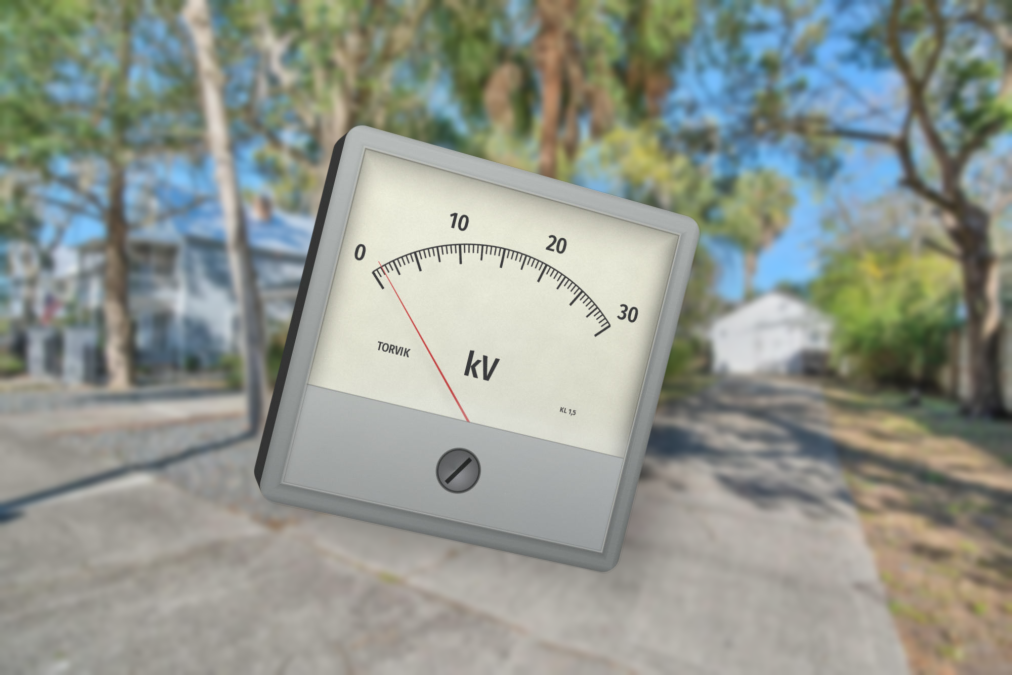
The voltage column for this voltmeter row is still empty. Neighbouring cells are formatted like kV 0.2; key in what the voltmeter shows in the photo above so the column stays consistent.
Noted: kV 1
